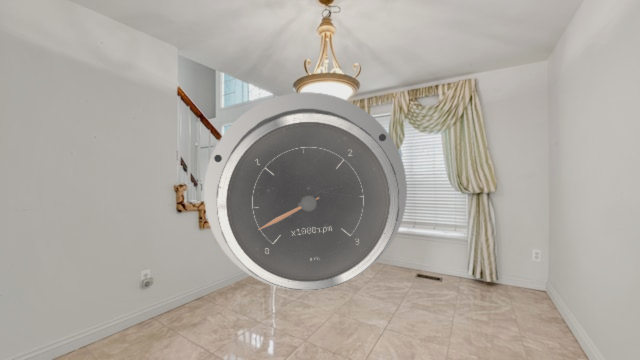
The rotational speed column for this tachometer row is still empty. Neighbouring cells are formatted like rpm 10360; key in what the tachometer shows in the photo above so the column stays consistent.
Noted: rpm 250
